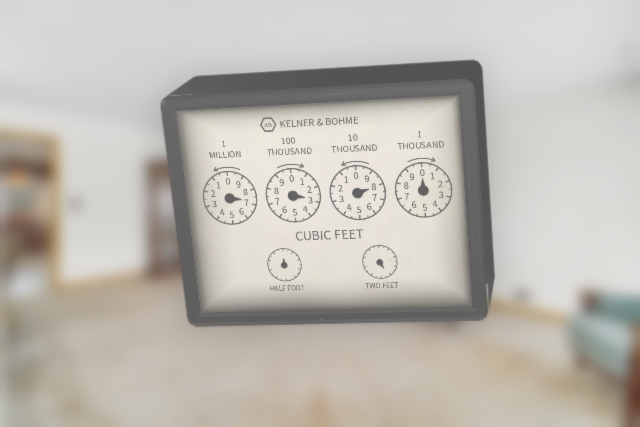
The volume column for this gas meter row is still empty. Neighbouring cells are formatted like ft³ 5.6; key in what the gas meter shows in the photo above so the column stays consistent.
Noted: ft³ 728000
